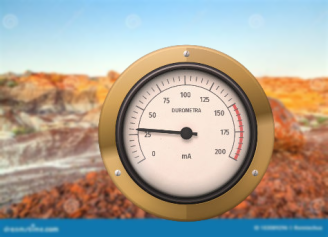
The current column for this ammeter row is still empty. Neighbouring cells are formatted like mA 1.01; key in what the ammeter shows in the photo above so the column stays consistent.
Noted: mA 30
